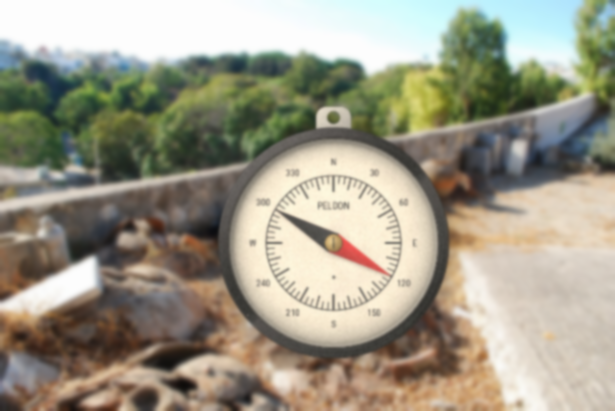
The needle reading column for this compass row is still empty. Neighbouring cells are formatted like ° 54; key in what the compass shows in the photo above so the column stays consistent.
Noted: ° 120
